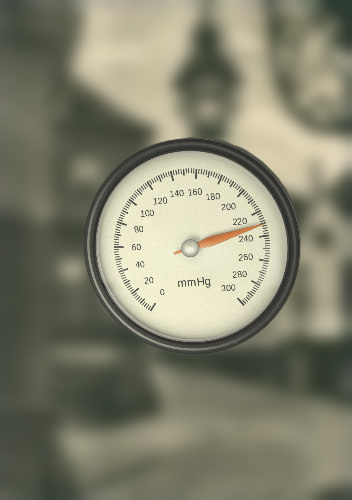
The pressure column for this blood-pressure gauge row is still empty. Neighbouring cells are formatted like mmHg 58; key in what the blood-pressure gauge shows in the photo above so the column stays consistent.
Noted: mmHg 230
